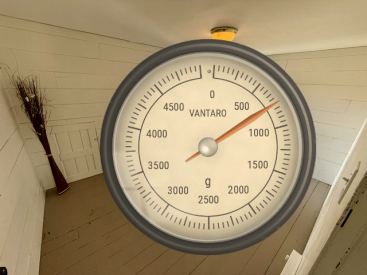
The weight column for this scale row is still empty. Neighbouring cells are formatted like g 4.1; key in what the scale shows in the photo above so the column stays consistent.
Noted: g 750
